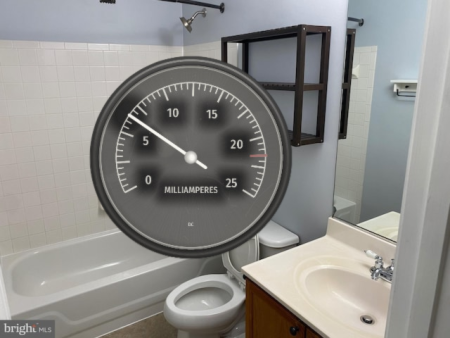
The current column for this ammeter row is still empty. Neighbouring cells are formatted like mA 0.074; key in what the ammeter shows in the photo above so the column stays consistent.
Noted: mA 6.5
